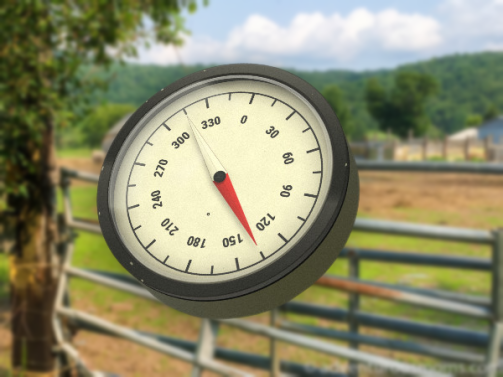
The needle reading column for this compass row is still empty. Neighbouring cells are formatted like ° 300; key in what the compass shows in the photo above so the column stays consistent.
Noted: ° 135
